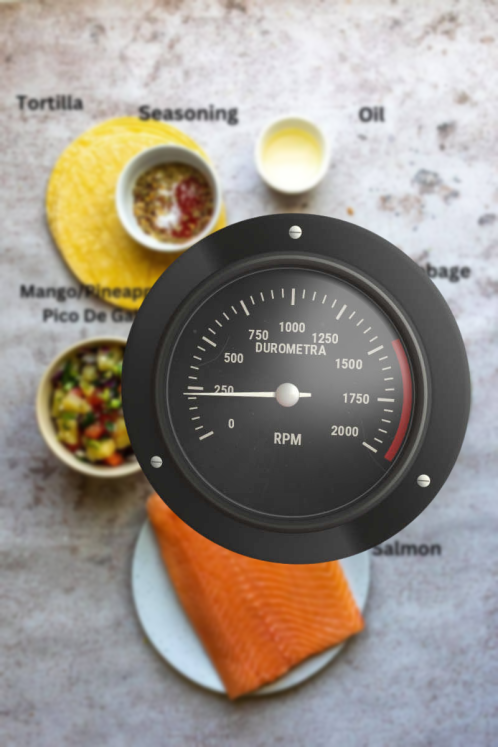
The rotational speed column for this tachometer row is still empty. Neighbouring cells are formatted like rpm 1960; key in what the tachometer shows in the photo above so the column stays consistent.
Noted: rpm 225
